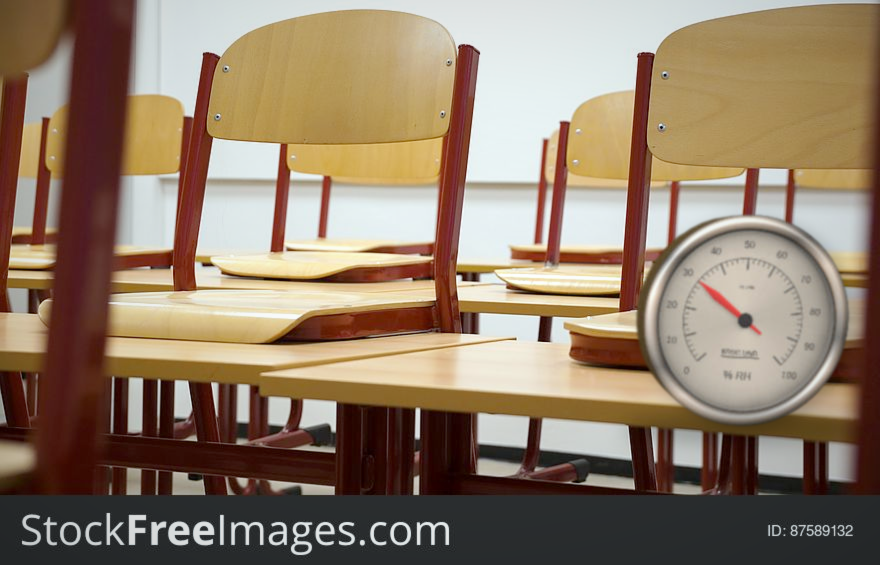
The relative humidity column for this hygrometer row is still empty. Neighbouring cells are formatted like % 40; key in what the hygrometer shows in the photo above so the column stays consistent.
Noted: % 30
